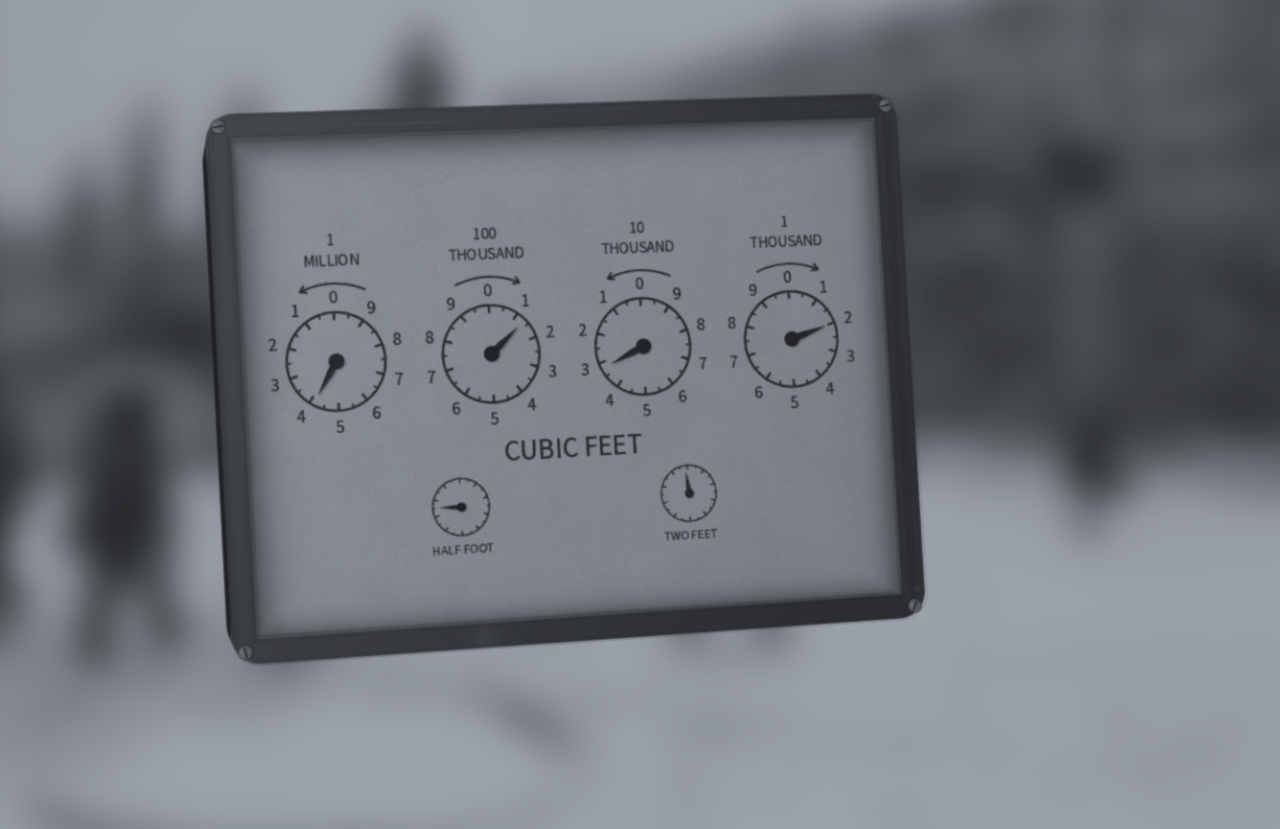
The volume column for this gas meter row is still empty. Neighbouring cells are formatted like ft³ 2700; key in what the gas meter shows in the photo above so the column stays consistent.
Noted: ft³ 413200
